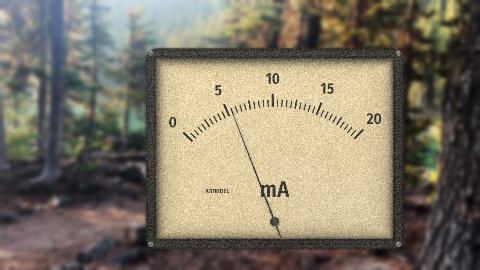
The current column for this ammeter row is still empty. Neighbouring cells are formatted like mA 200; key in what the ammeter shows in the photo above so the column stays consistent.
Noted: mA 5.5
